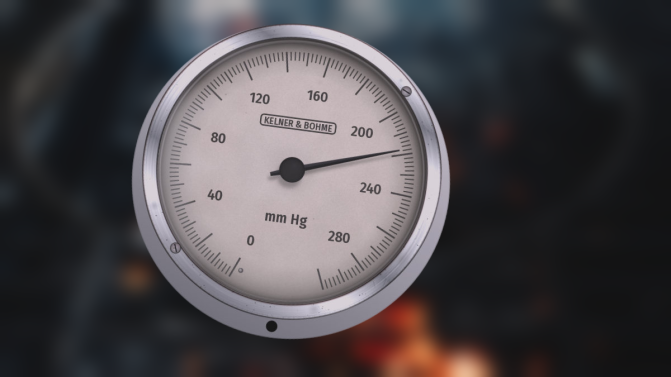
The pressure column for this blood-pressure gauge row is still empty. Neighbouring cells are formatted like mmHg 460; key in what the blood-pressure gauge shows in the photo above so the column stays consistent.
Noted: mmHg 218
